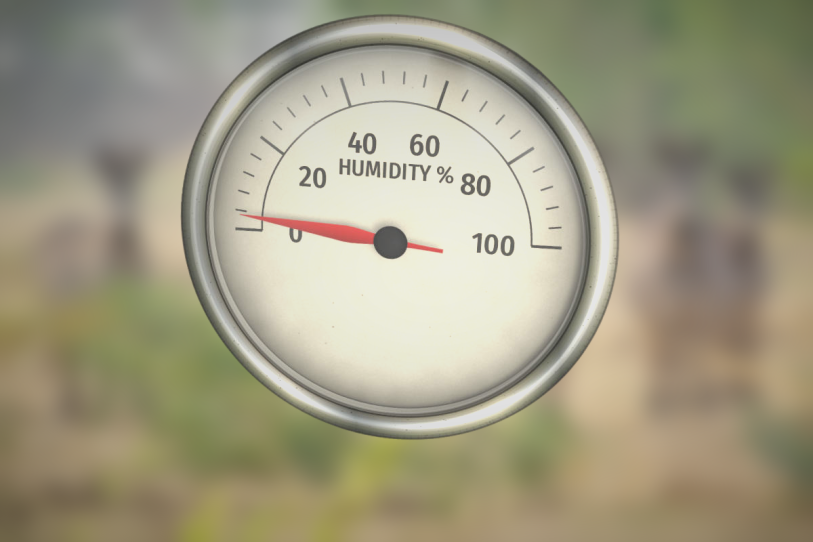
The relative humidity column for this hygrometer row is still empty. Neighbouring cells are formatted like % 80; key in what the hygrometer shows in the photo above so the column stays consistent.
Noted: % 4
